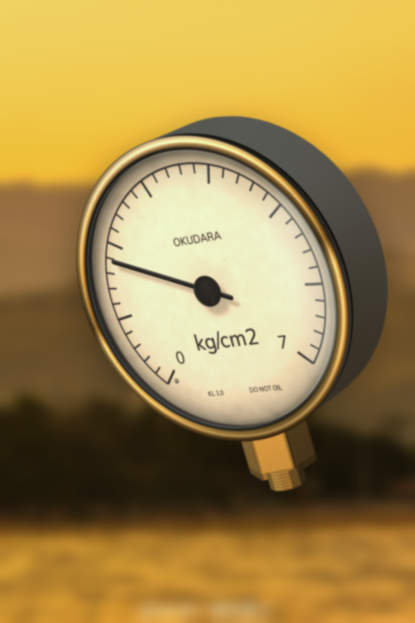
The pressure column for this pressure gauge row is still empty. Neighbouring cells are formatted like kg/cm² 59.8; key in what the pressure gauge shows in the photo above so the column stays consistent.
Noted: kg/cm² 1.8
